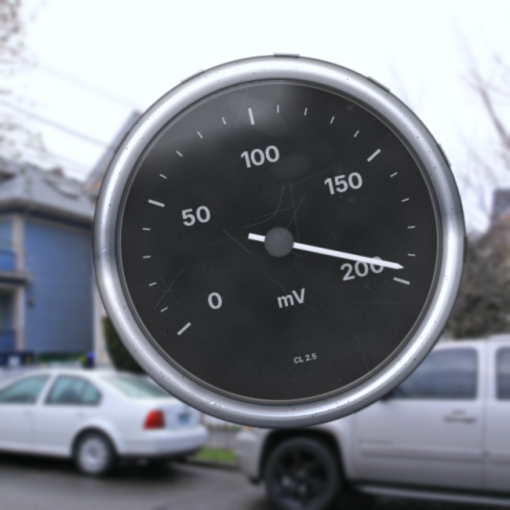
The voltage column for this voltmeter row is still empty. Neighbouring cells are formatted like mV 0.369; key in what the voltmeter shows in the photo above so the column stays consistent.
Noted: mV 195
